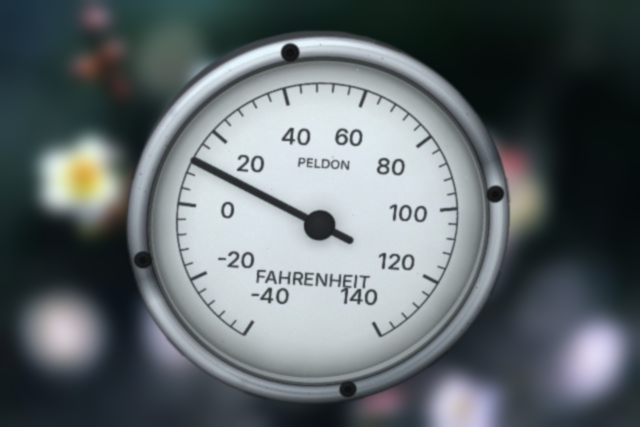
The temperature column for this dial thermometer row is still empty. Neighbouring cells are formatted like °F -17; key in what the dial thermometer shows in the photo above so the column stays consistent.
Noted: °F 12
